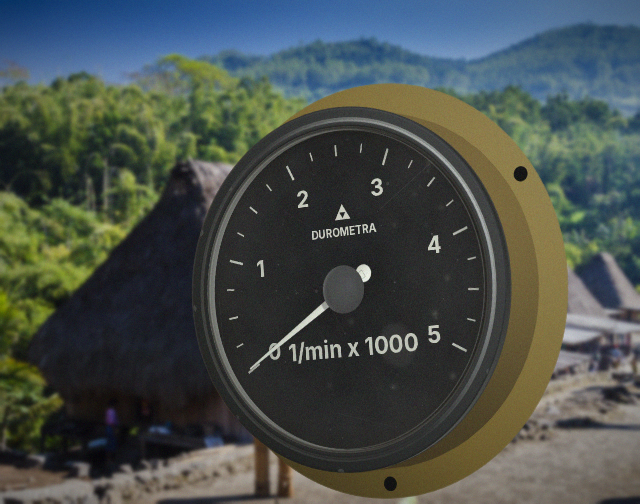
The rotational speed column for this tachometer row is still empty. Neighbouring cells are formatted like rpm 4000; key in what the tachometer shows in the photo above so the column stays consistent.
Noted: rpm 0
